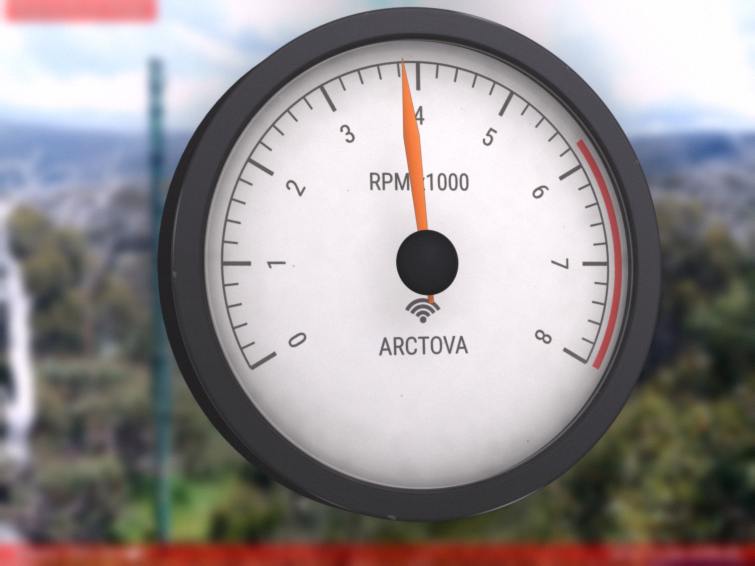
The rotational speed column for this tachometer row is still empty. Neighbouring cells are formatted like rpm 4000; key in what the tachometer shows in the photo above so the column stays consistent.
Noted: rpm 3800
